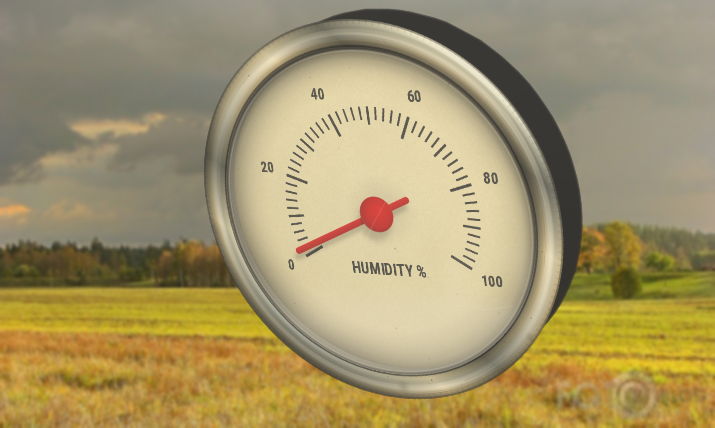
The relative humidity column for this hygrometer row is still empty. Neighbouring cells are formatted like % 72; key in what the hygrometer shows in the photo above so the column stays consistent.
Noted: % 2
